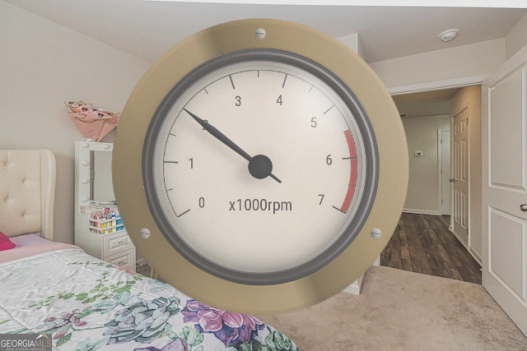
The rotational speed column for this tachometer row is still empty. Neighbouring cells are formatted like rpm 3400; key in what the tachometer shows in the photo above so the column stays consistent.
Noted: rpm 2000
